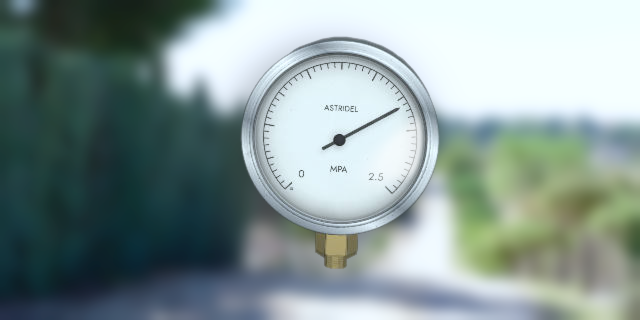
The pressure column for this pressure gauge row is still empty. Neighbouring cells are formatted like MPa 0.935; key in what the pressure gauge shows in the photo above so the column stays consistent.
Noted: MPa 1.8
